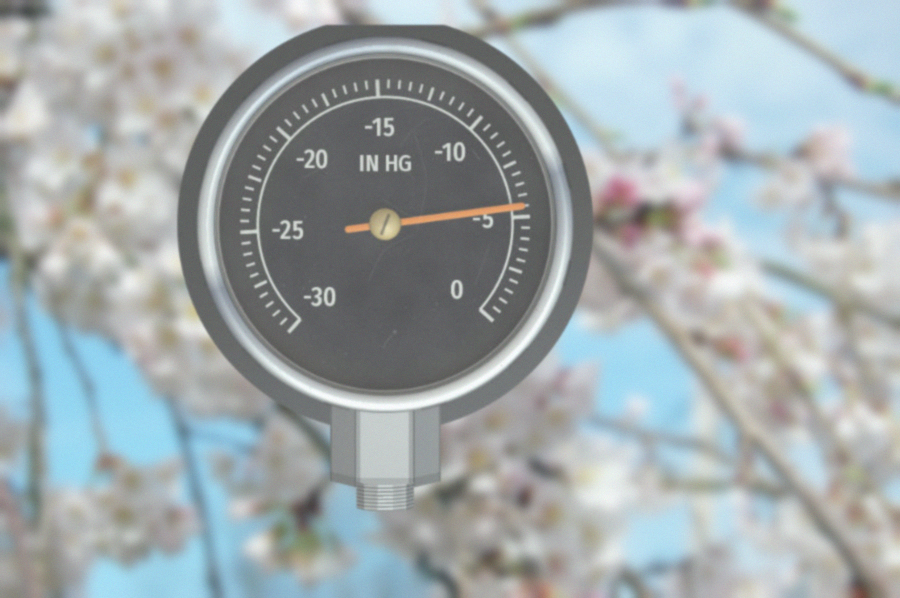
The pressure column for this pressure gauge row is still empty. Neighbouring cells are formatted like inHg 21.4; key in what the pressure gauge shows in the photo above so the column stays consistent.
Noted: inHg -5.5
